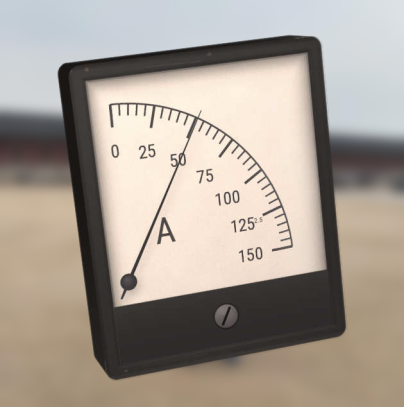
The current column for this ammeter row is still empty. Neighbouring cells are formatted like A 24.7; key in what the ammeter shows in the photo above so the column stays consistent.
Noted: A 50
